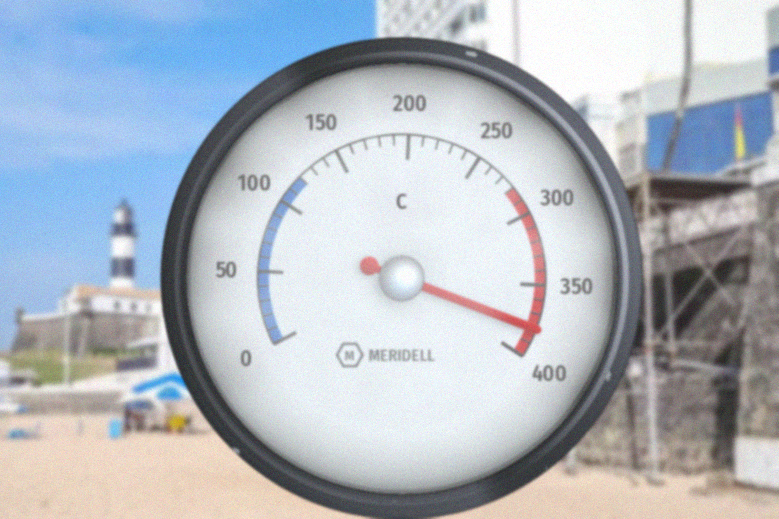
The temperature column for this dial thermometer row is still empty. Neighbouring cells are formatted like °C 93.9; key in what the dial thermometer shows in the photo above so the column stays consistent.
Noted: °C 380
